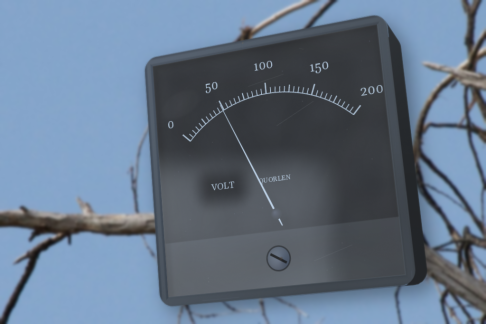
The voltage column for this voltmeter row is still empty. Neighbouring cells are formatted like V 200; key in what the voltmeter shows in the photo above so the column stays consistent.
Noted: V 50
